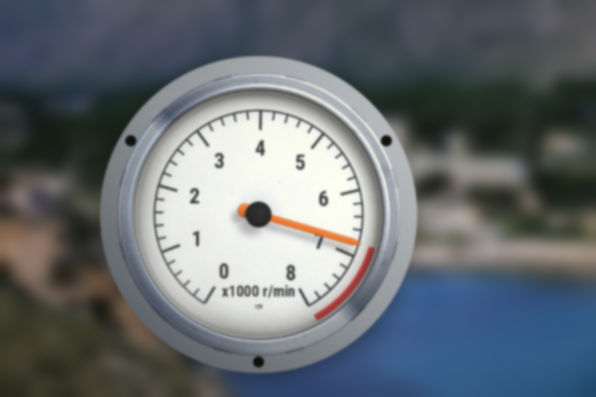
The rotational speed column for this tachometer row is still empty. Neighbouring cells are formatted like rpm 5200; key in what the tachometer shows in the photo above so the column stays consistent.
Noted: rpm 6800
